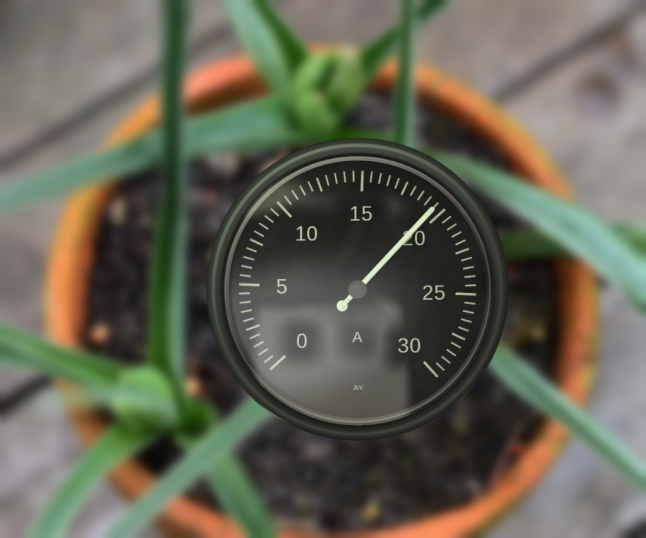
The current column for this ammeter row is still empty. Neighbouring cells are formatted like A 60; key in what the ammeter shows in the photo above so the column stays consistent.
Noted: A 19.5
